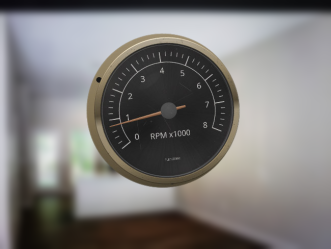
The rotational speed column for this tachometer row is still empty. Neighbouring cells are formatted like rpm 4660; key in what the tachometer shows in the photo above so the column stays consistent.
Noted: rpm 800
